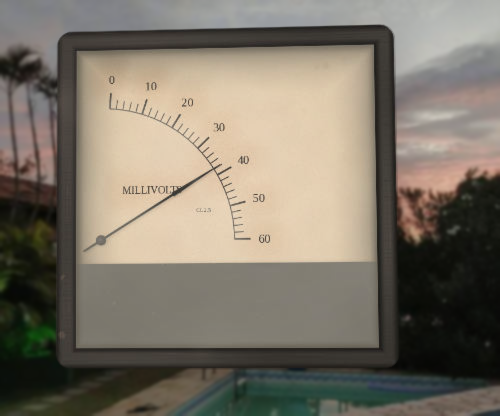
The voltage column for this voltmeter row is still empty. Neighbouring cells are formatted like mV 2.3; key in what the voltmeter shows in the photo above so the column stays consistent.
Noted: mV 38
